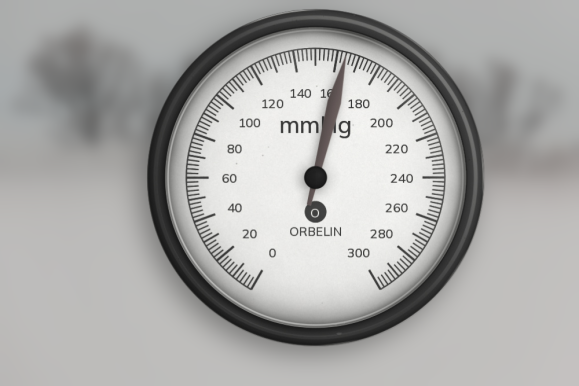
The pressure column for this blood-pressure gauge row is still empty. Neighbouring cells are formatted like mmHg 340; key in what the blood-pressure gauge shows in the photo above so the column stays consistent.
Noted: mmHg 164
